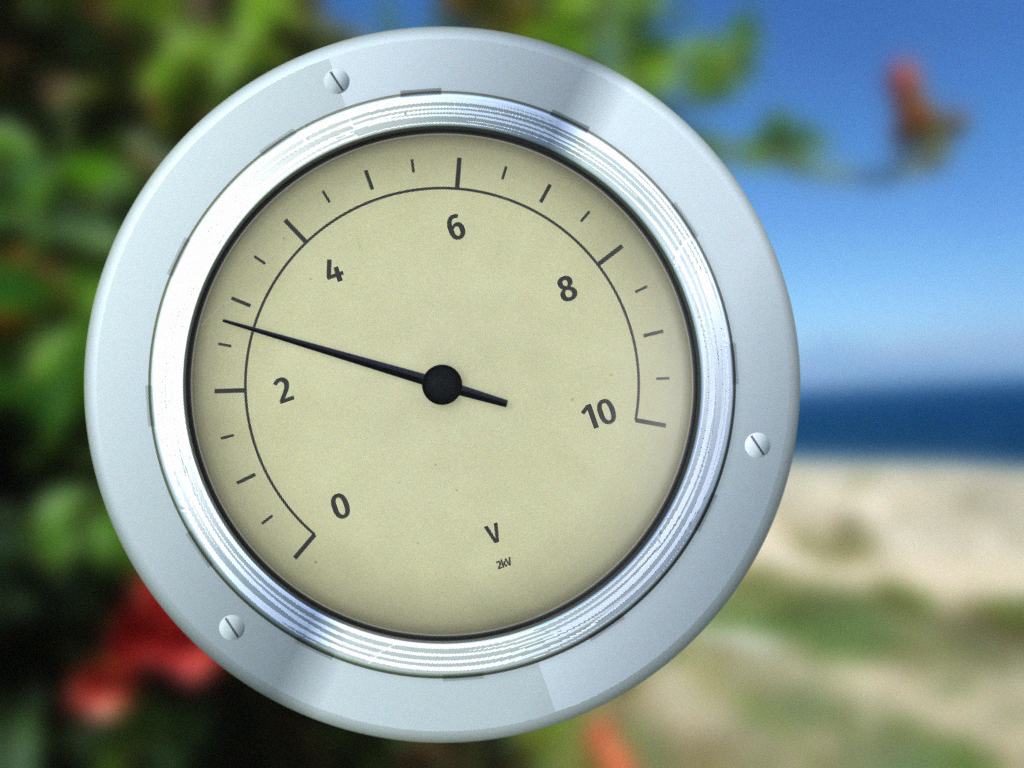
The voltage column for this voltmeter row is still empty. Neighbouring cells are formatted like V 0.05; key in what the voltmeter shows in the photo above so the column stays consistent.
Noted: V 2.75
